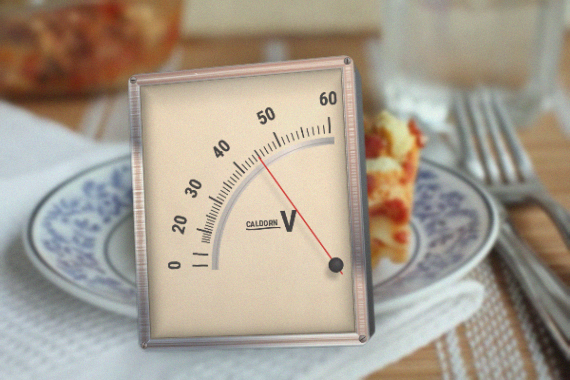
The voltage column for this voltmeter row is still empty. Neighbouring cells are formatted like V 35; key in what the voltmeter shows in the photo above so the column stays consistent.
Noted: V 45
